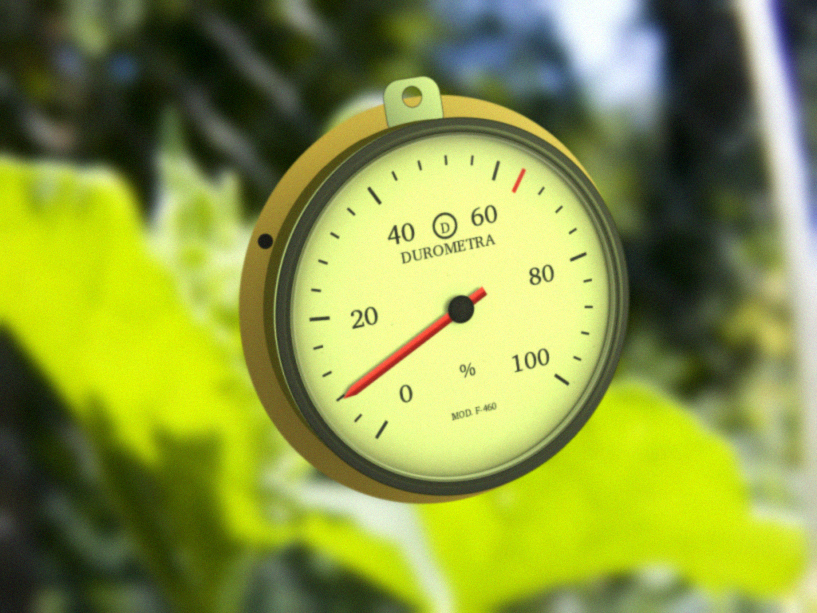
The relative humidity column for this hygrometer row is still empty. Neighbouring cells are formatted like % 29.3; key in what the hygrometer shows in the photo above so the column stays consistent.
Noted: % 8
